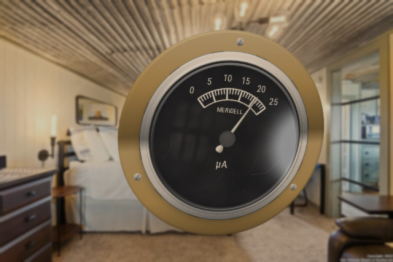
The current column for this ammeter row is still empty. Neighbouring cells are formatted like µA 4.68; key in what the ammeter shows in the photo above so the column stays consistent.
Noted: µA 20
